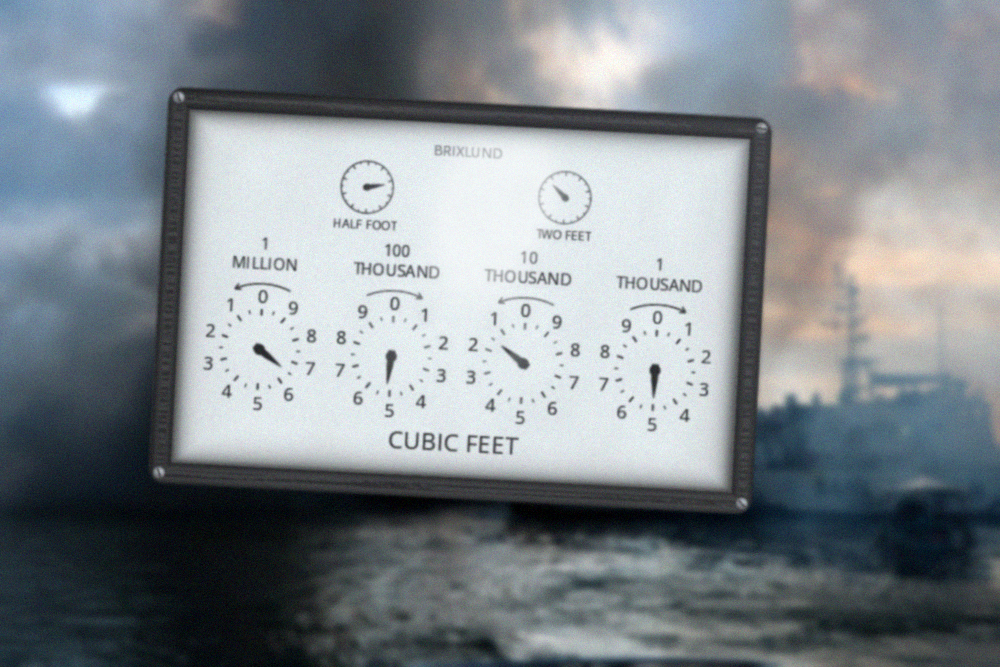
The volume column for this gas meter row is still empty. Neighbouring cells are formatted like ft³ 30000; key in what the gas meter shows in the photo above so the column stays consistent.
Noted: ft³ 651500
